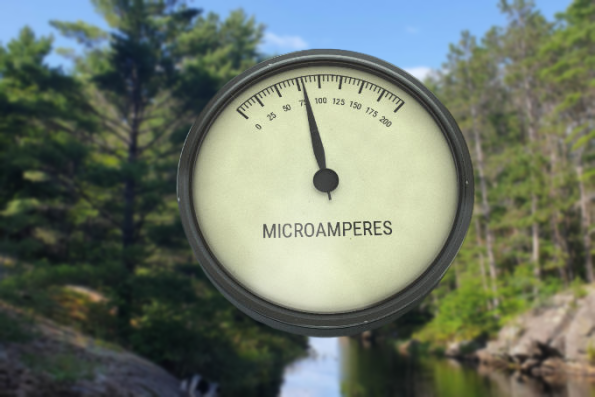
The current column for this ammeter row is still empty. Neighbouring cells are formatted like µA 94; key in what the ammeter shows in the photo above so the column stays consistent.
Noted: µA 80
